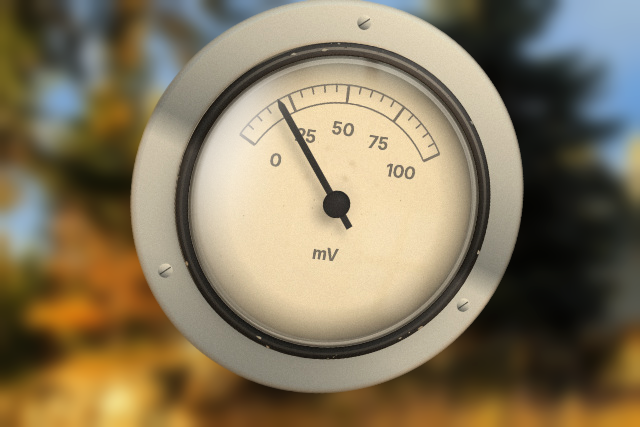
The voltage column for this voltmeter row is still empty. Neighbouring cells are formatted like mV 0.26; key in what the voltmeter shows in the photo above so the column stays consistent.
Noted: mV 20
